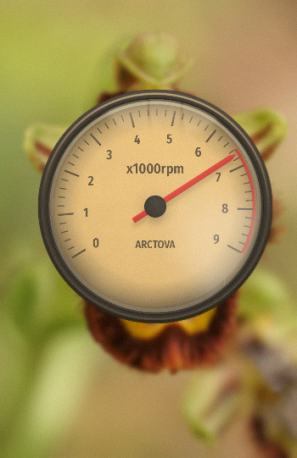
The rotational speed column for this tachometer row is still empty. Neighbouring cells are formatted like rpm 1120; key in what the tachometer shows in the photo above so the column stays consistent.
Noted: rpm 6700
